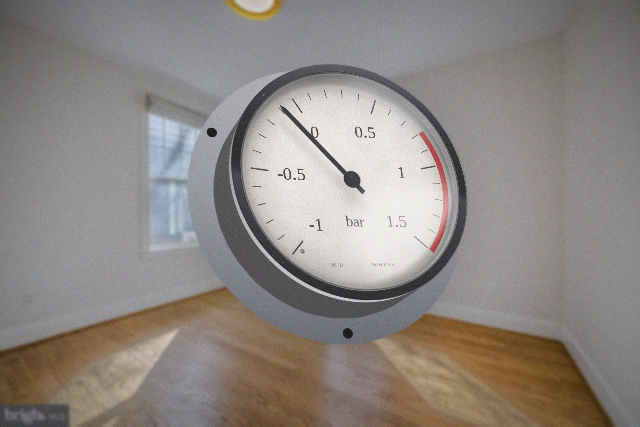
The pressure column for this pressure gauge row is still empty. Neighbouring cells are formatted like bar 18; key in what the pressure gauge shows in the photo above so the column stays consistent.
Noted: bar -0.1
